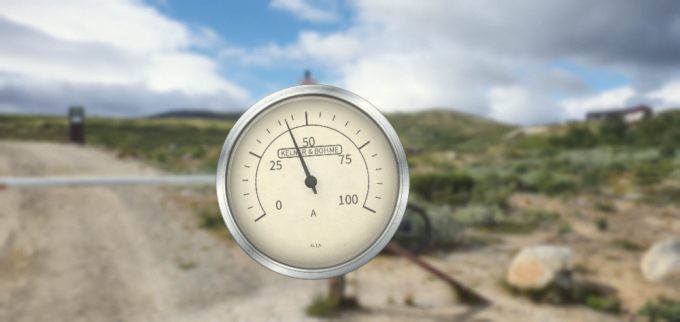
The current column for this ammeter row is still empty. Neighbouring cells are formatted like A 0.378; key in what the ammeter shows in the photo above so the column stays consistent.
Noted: A 42.5
